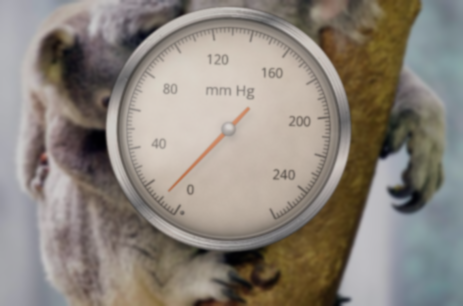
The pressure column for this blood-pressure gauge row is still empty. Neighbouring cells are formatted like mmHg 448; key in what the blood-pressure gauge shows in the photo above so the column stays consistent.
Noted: mmHg 10
